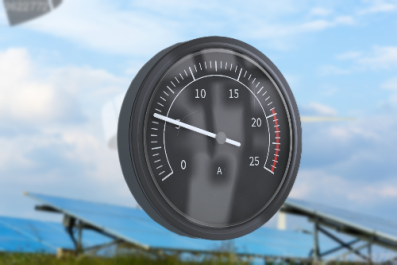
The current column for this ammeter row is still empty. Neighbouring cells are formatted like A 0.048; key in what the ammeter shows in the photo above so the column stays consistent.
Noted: A 5
